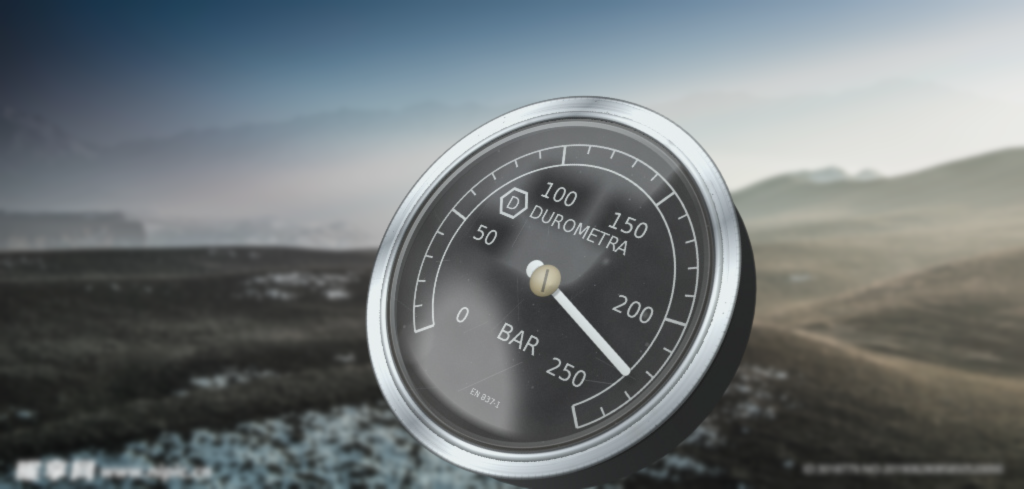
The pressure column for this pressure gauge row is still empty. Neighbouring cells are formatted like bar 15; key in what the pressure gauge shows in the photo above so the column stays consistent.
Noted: bar 225
